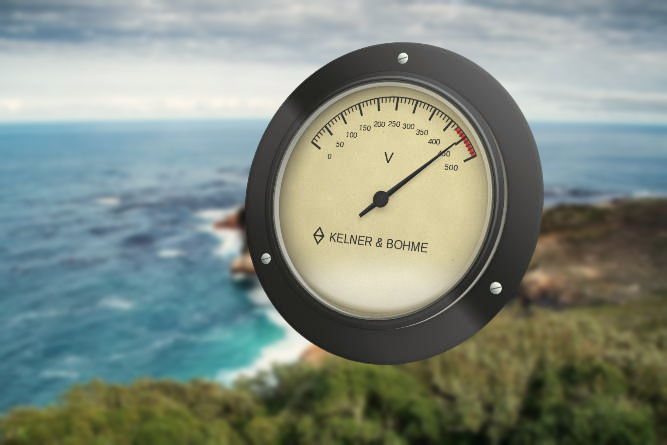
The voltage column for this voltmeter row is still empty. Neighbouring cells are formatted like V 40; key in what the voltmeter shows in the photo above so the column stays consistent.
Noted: V 450
